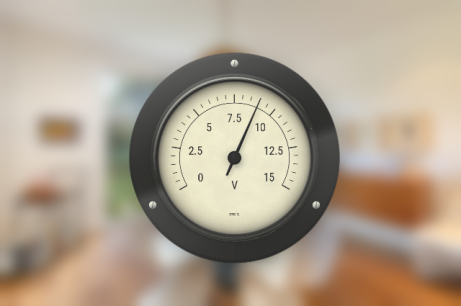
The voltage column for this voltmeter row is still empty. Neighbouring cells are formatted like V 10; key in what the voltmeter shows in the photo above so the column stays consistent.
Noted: V 9
